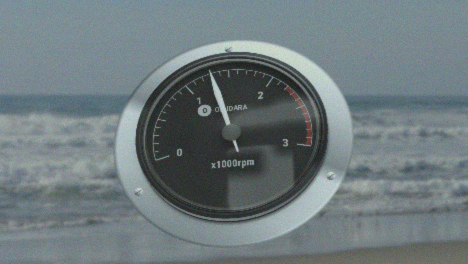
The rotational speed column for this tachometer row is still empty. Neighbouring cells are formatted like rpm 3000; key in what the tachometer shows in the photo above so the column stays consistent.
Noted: rpm 1300
